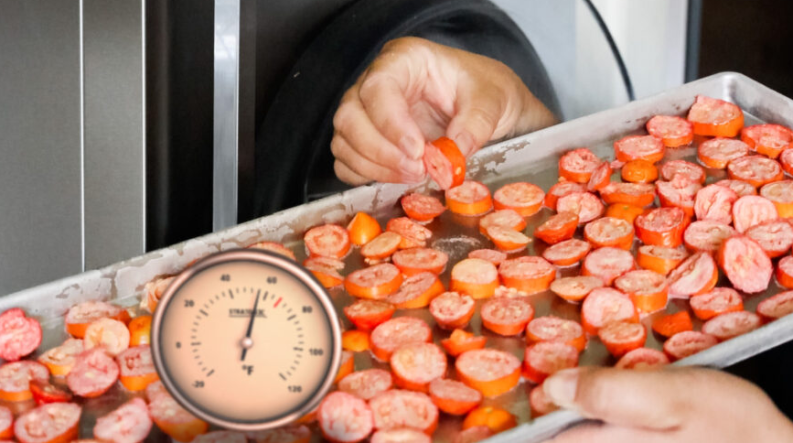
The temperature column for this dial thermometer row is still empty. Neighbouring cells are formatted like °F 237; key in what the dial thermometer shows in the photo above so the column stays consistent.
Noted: °F 56
